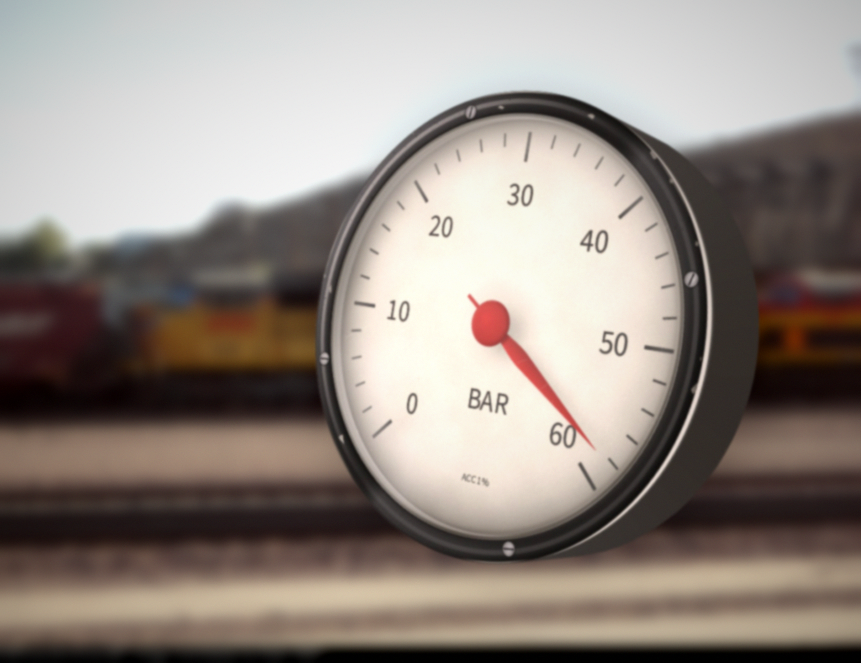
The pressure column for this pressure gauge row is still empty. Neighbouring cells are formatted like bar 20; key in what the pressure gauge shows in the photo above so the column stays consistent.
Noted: bar 58
